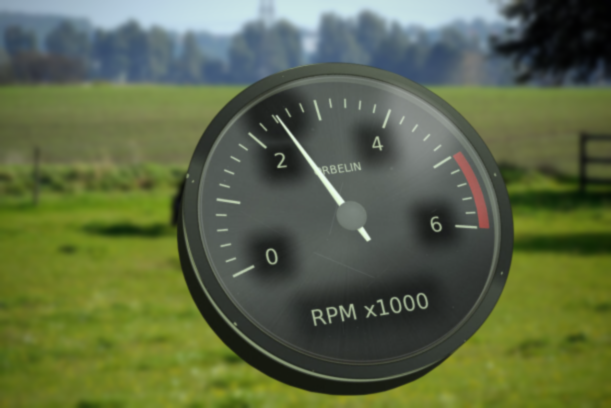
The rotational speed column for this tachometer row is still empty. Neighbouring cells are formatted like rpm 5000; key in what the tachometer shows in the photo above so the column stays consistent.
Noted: rpm 2400
